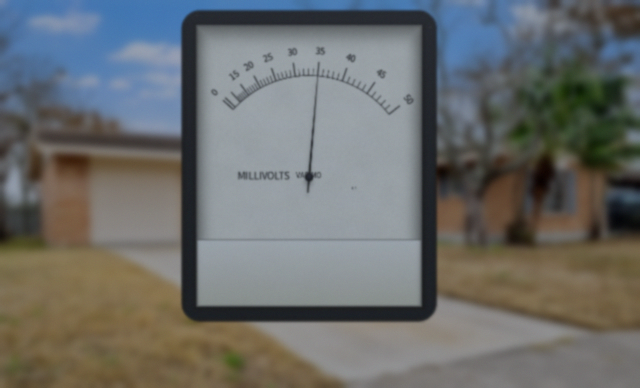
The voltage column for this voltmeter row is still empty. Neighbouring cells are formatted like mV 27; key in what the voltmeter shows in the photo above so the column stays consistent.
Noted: mV 35
